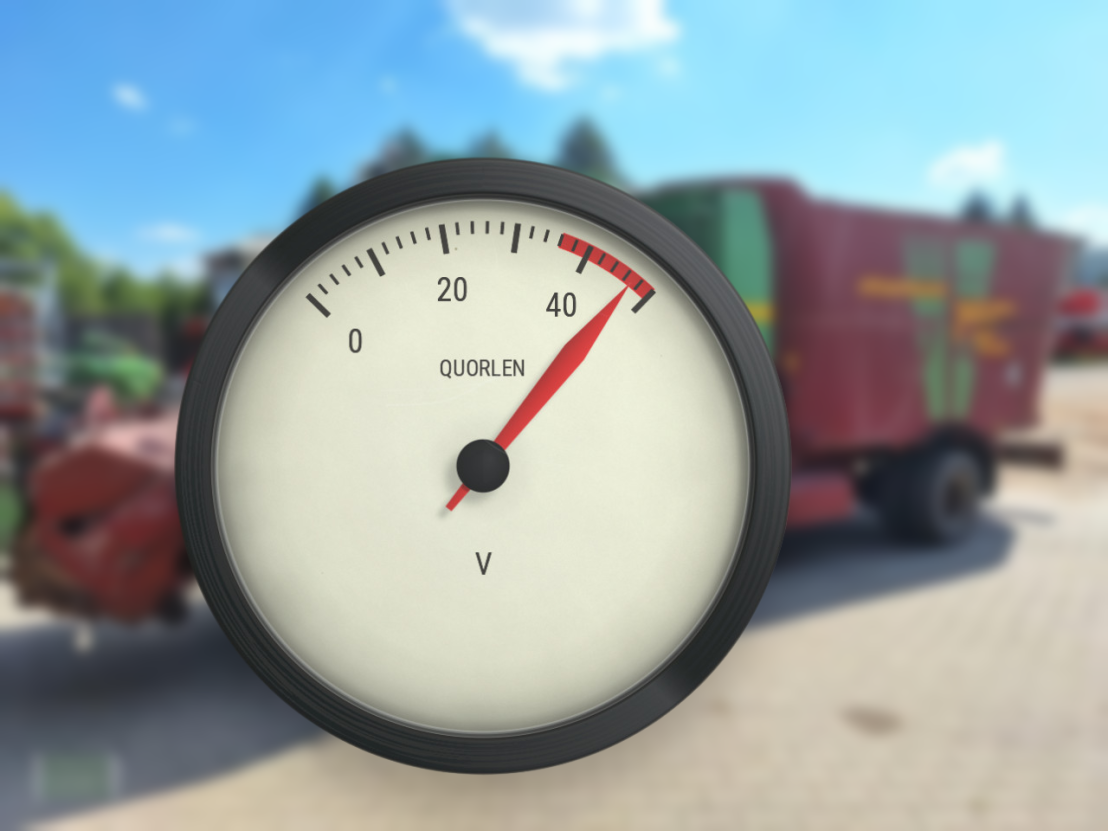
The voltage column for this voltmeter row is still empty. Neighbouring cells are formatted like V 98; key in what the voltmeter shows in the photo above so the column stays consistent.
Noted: V 47
